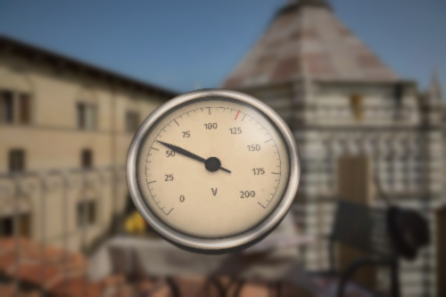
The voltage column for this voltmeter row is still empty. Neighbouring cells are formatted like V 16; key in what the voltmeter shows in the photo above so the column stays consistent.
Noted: V 55
